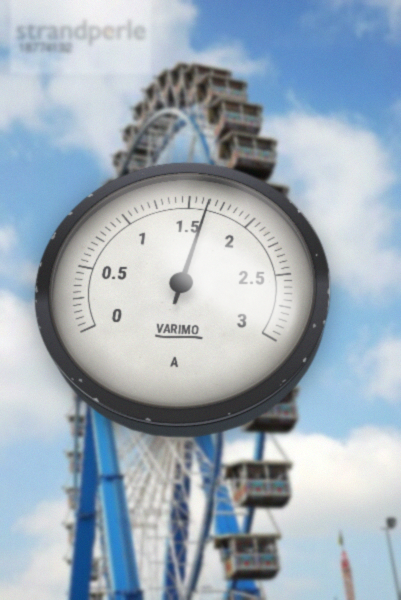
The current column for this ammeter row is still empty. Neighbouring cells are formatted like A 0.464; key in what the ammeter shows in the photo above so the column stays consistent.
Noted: A 1.65
